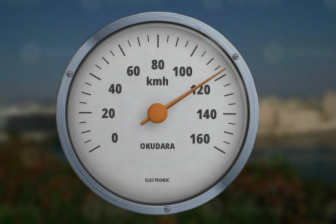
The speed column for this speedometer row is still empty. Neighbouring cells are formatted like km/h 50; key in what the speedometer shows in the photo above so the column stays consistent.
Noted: km/h 117.5
